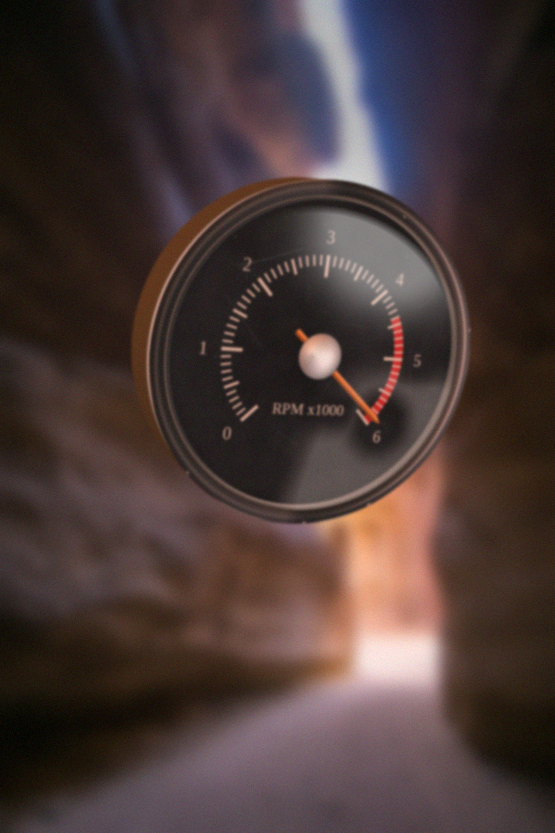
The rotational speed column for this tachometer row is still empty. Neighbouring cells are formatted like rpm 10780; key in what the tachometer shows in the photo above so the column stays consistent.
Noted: rpm 5900
